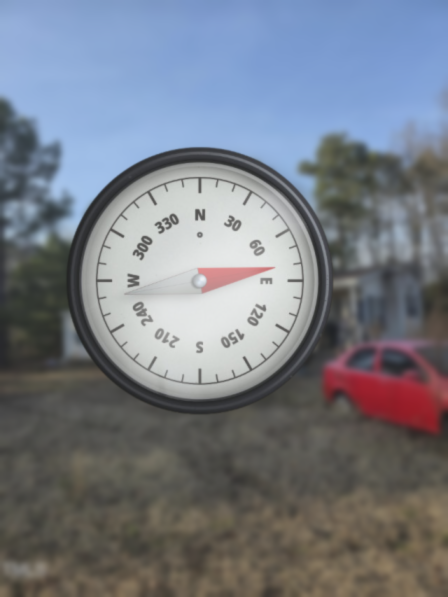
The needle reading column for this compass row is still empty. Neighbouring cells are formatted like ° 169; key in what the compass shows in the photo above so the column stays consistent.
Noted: ° 80
